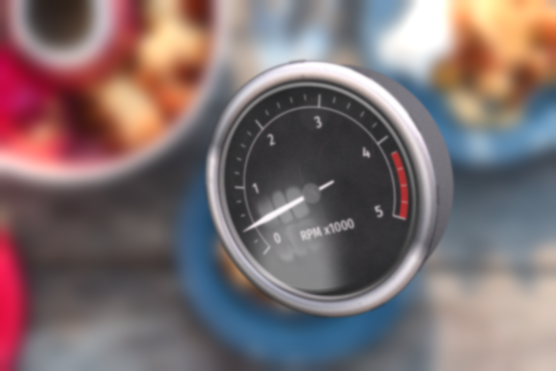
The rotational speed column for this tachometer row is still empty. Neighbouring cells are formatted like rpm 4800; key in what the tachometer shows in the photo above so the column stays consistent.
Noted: rpm 400
